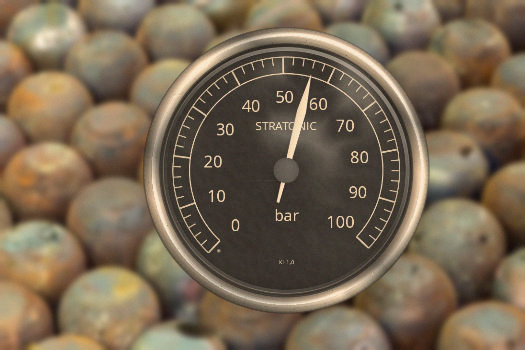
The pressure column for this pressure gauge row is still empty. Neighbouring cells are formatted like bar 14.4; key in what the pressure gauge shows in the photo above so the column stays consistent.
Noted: bar 56
